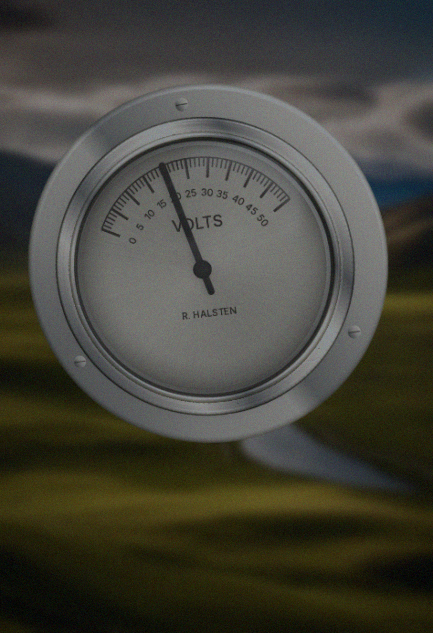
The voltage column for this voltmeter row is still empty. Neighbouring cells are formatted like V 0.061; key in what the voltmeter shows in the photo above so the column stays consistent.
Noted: V 20
